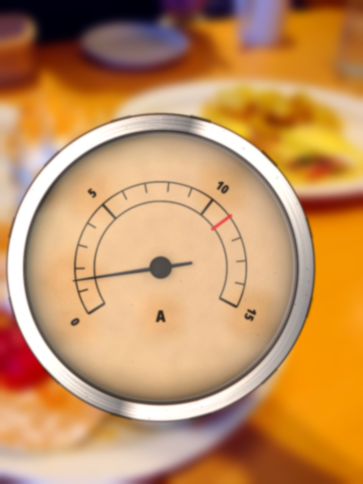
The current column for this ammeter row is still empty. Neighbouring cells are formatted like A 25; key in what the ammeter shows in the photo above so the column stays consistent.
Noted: A 1.5
